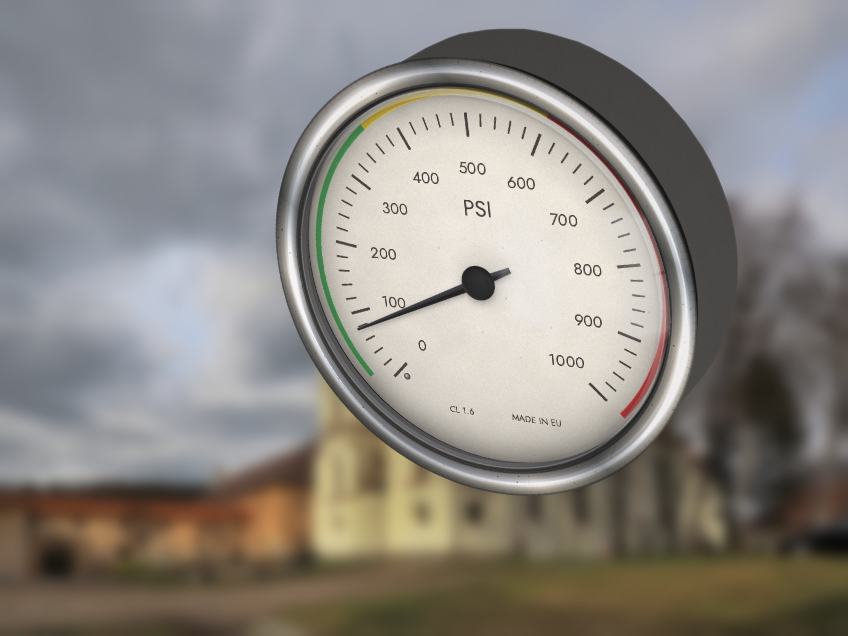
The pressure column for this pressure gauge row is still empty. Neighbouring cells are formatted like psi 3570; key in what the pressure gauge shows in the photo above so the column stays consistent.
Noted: psi 80
